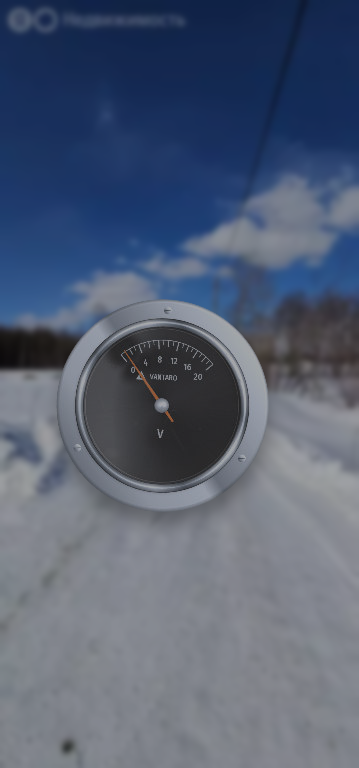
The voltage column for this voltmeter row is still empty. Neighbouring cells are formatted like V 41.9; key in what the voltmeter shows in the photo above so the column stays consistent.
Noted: V 1
